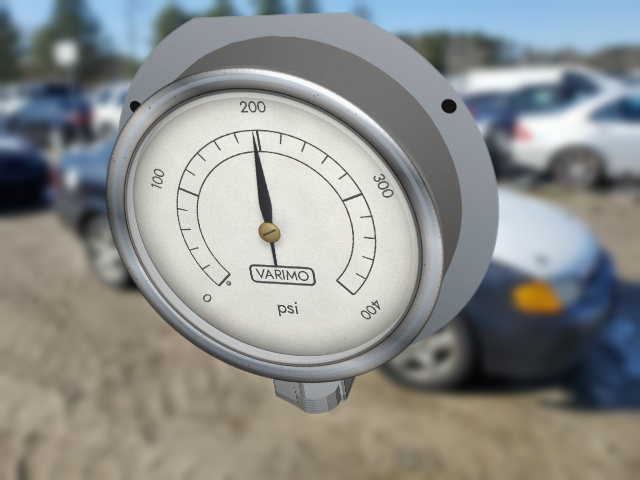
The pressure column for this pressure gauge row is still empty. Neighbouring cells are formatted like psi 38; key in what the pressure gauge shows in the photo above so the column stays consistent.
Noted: psi 200
